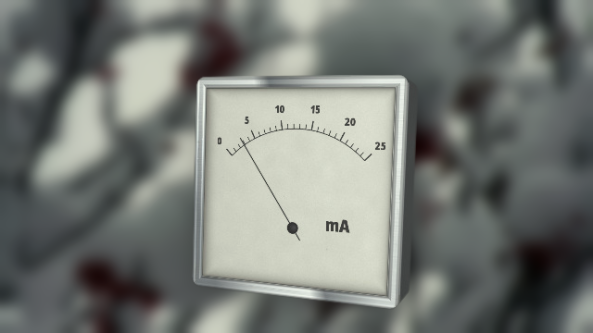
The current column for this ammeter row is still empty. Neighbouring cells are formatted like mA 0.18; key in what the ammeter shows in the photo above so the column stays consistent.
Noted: mA 3
